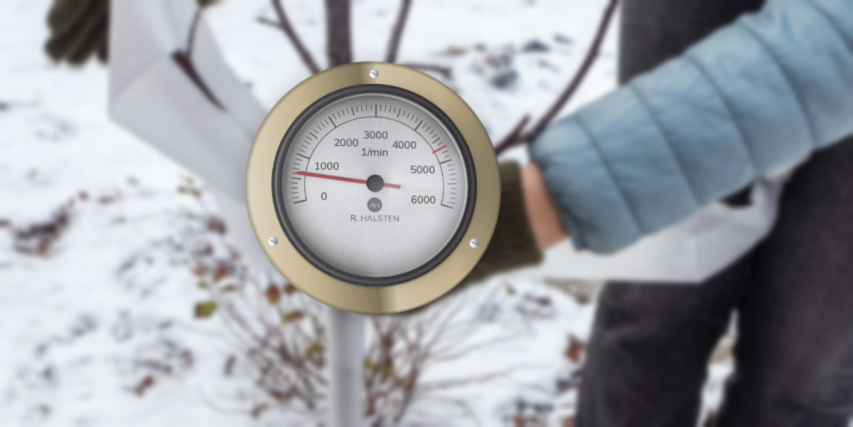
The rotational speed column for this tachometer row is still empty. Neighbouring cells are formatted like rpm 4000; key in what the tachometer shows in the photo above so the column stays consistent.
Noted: rpm 600
